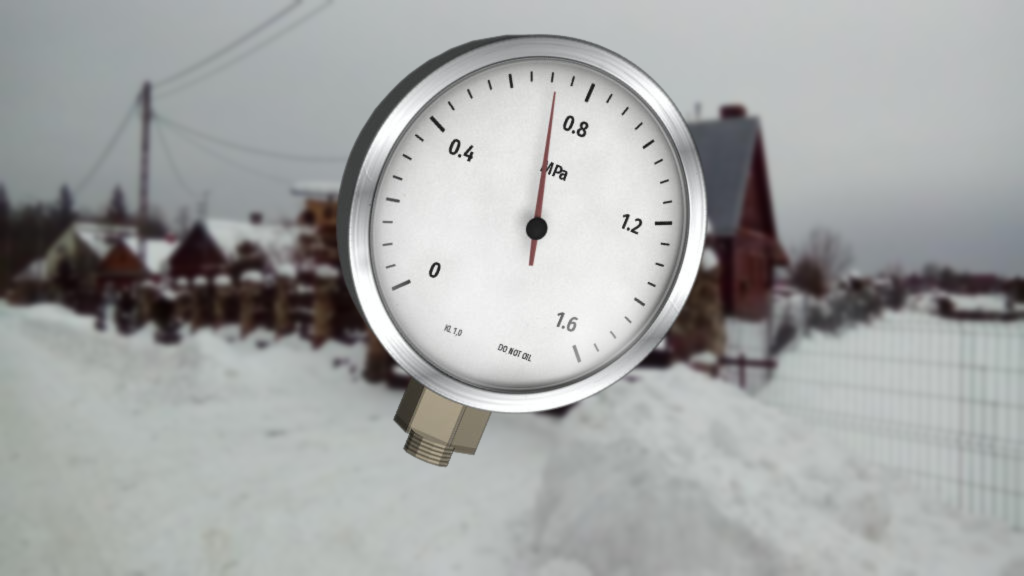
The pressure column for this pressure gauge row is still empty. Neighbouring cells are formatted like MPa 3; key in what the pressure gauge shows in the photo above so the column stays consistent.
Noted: MPa 0.7
